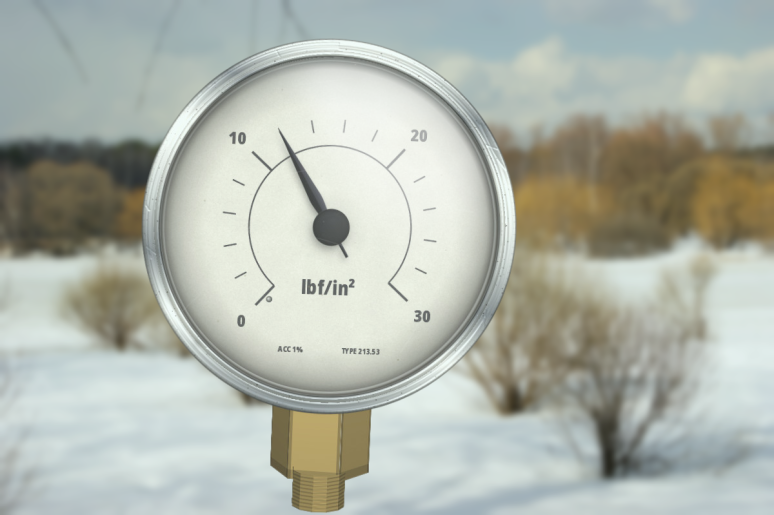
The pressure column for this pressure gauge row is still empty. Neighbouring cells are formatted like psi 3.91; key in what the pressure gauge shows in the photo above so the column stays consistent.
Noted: psi 12
